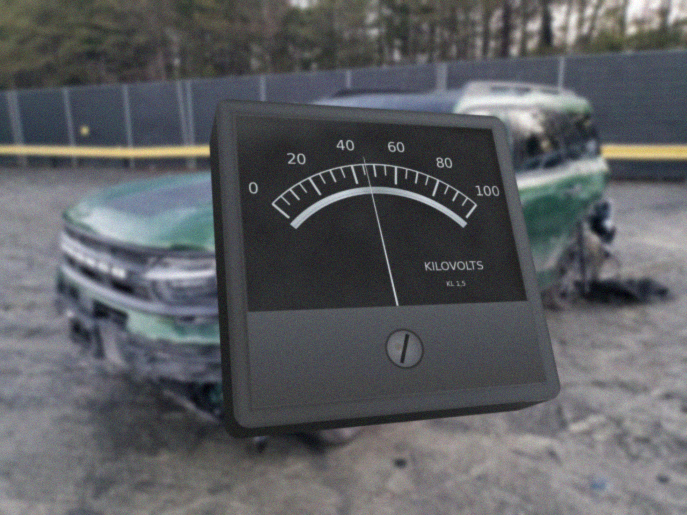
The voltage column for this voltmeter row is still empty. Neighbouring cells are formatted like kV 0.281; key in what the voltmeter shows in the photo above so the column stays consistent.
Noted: kV 45
